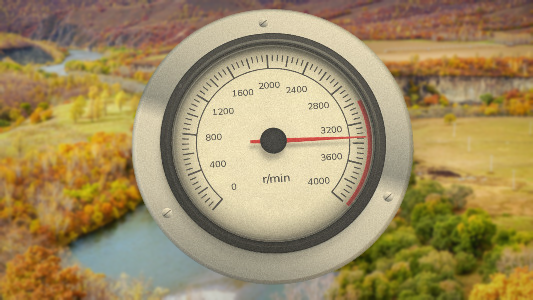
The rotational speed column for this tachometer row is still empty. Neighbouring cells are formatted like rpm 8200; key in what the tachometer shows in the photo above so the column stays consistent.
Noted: rpm 3350
